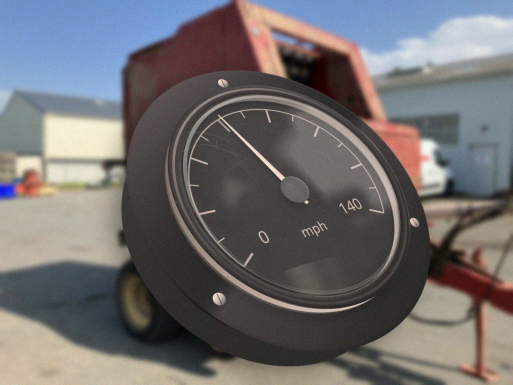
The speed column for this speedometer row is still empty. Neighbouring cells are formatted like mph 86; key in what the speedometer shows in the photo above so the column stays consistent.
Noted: mph 60
